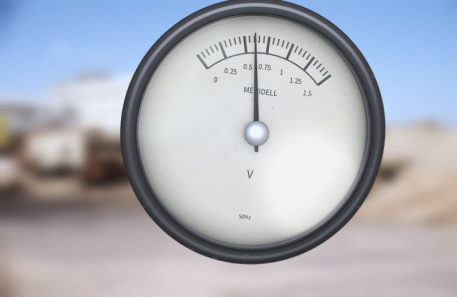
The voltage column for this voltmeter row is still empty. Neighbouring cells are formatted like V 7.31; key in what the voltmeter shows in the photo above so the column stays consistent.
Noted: V 0.6
